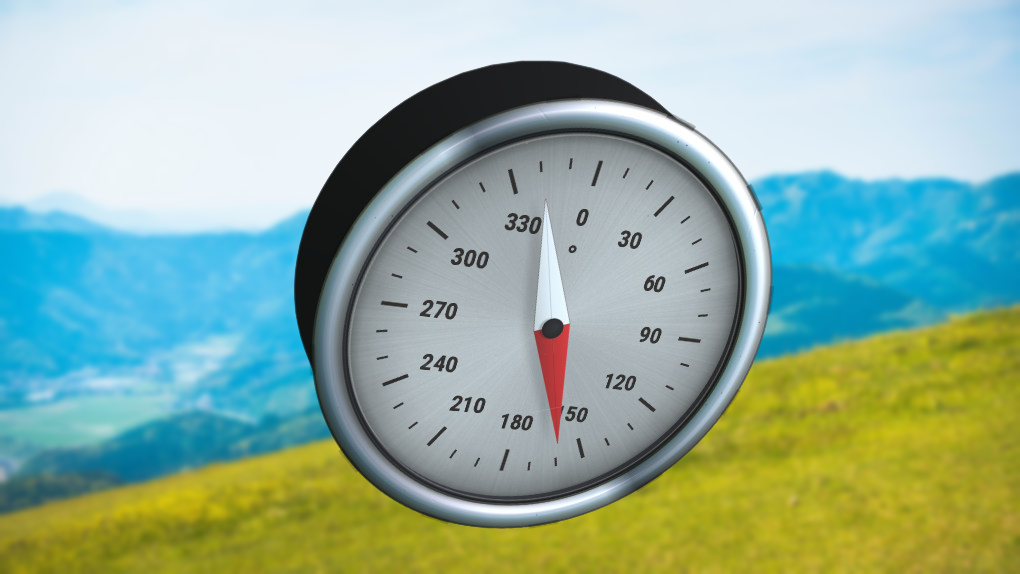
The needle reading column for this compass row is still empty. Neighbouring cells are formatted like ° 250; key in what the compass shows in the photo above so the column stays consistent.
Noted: ° 160
